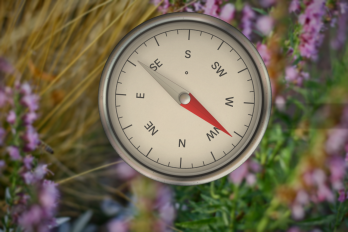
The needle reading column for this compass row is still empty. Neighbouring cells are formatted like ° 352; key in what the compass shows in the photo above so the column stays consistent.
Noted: ° 305
